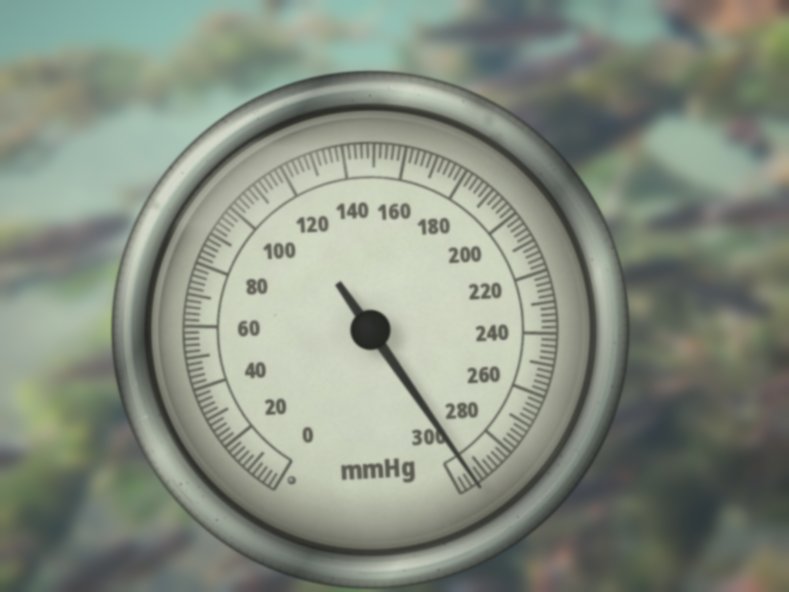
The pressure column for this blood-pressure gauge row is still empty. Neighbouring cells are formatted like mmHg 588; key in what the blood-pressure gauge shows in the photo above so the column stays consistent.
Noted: mmHg 294
